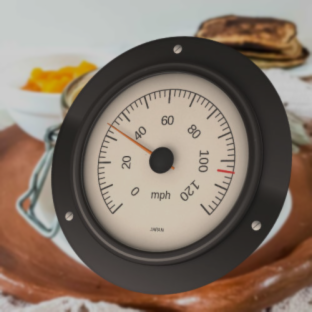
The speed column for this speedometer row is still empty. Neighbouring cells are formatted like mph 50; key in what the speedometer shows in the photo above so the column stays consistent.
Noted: mph 34
